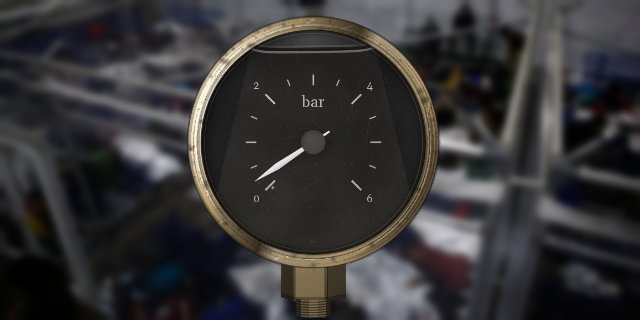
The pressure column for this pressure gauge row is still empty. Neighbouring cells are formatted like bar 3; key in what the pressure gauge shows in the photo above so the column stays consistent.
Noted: bar 0.25
